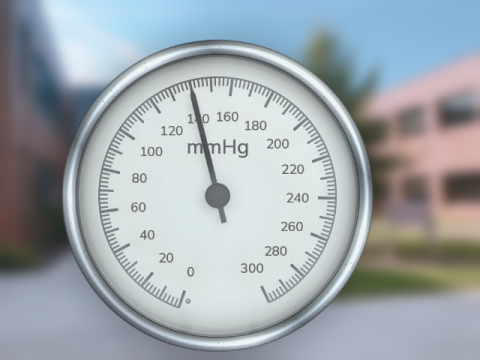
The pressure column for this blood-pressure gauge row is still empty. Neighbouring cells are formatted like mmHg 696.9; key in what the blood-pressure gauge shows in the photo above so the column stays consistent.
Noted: mmHg 140
